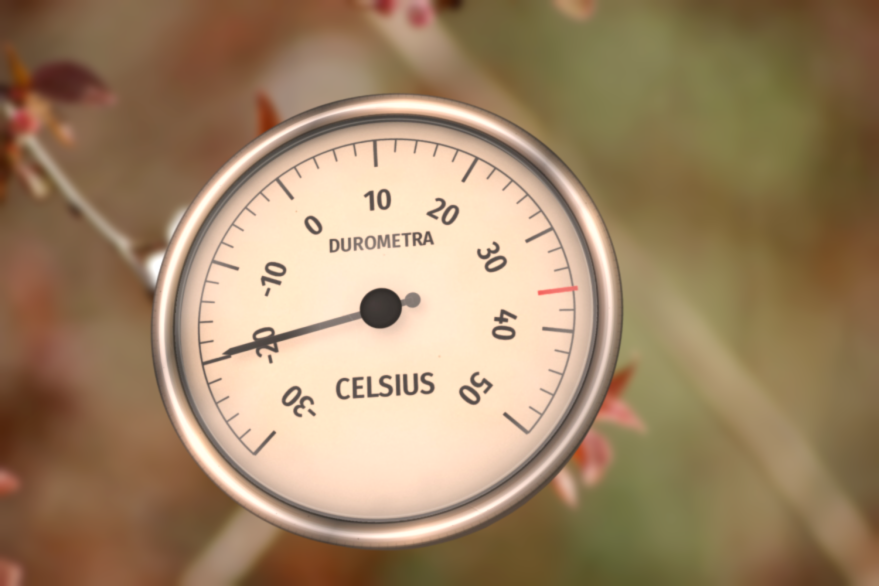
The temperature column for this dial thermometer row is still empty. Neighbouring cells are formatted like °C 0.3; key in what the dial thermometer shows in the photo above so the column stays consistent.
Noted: °C -20
